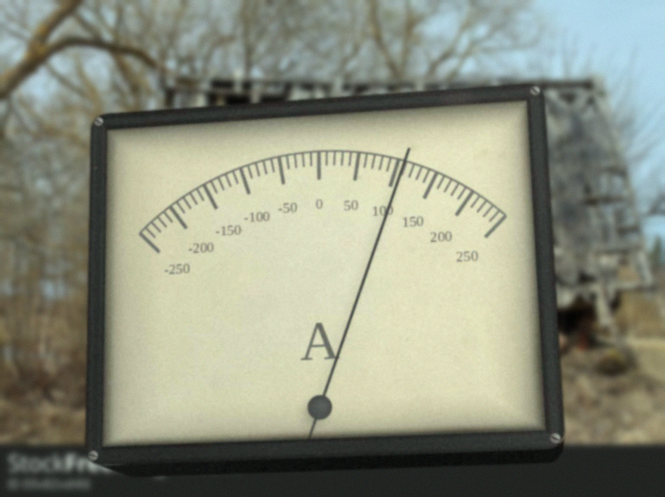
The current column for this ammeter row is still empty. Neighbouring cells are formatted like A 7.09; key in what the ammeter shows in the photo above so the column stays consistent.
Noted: A 110
